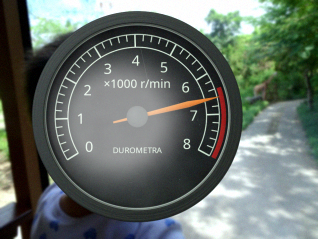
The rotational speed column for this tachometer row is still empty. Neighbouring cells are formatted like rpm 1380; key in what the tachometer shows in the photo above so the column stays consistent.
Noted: rpm 6600
